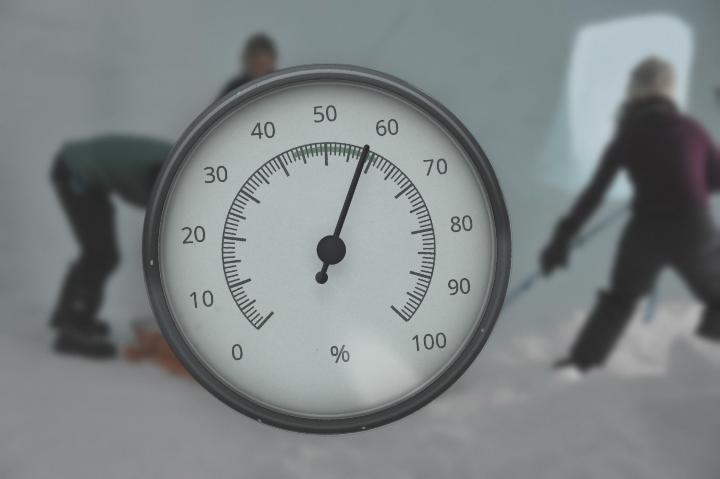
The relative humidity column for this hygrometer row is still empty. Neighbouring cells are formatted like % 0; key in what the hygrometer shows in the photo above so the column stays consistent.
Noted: % 58
